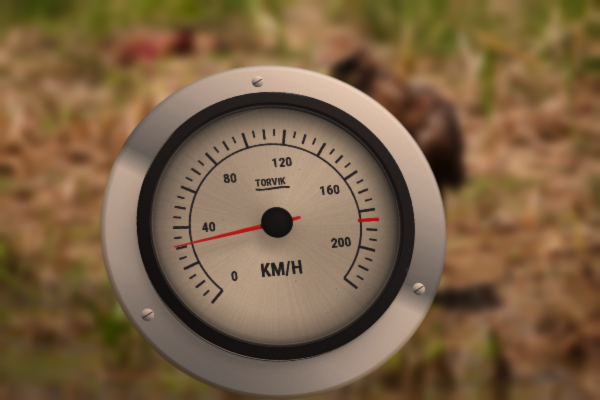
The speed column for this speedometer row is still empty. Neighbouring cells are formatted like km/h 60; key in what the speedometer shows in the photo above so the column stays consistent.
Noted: km/h 30
